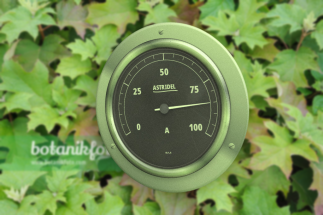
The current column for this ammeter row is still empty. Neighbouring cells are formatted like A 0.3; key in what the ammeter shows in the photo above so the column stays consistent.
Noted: A 85
